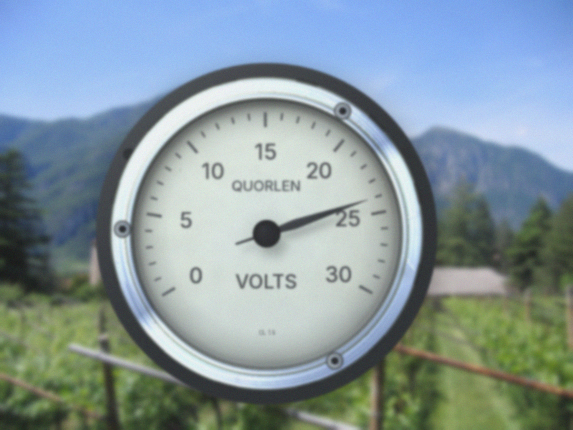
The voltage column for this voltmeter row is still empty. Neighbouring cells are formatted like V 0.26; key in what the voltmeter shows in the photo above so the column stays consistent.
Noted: V 24
